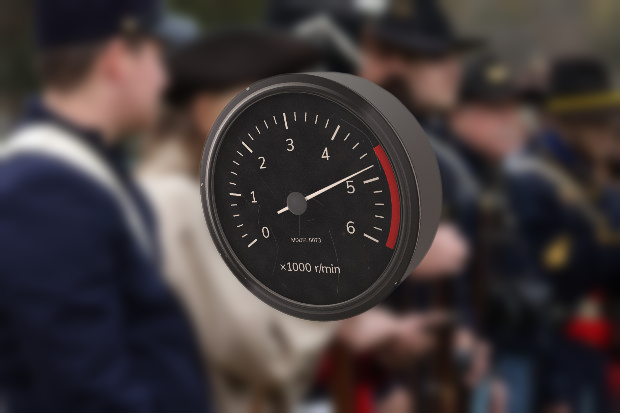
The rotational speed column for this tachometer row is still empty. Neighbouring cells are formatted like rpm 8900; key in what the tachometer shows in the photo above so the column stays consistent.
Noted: rpm 4800
